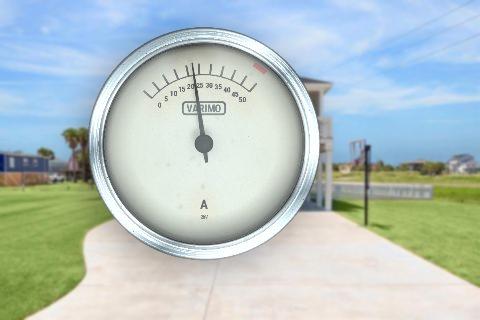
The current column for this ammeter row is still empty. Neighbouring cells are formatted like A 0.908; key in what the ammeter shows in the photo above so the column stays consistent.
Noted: A 22.5
